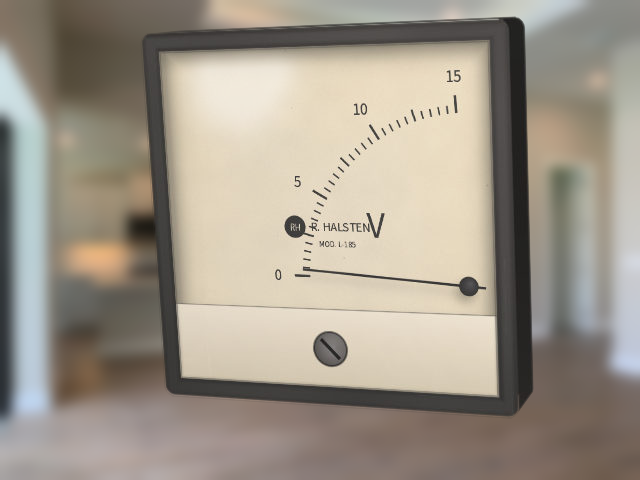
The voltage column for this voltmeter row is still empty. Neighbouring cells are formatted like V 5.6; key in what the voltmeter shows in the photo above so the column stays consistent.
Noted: V 0.5
